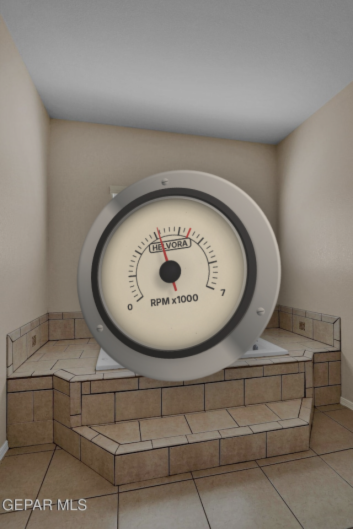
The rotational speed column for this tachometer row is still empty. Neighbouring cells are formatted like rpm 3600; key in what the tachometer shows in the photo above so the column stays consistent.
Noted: rpm 3200
